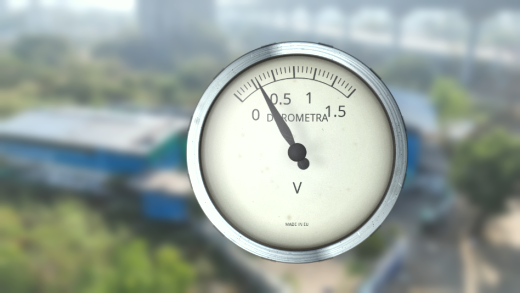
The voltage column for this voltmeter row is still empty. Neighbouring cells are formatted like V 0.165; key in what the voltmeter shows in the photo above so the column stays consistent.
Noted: V 0.3
